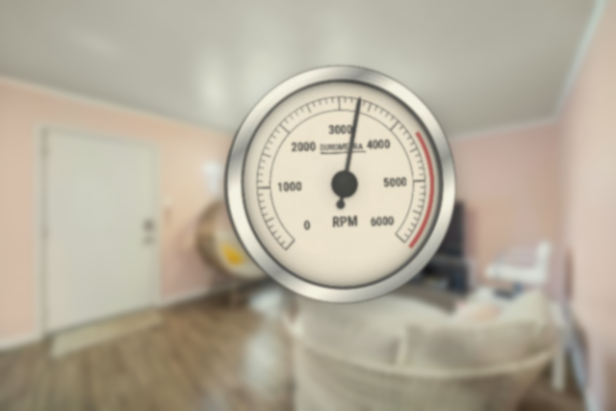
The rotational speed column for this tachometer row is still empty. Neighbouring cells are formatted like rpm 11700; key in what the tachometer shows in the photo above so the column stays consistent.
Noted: rpm 3300
